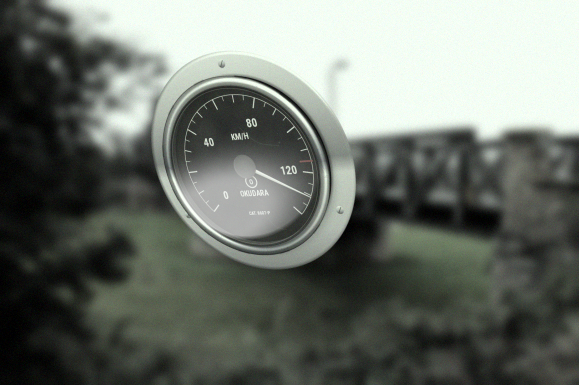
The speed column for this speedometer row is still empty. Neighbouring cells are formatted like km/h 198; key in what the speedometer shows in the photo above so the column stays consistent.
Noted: km/h 130
